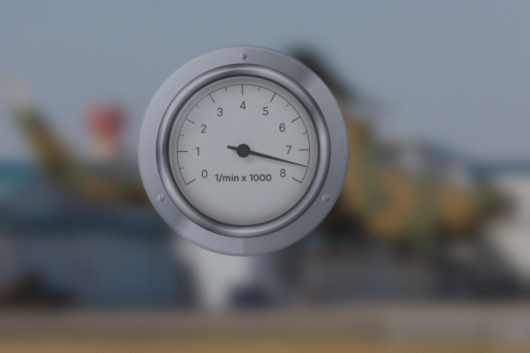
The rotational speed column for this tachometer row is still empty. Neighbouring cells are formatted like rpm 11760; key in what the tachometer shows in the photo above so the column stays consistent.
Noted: rpm 7500
